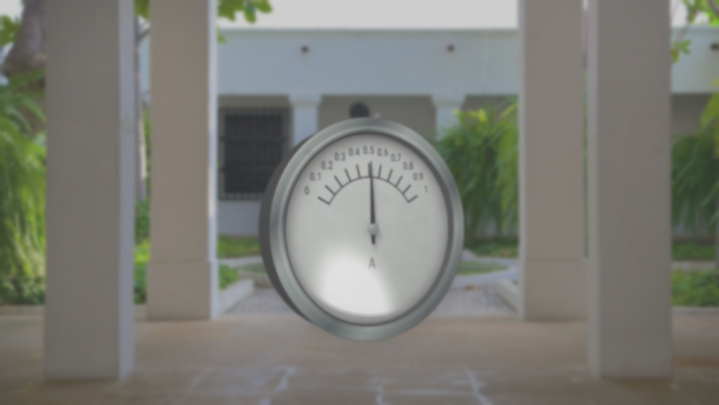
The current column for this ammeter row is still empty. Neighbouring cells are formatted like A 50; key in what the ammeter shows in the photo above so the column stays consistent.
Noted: A 0.5
